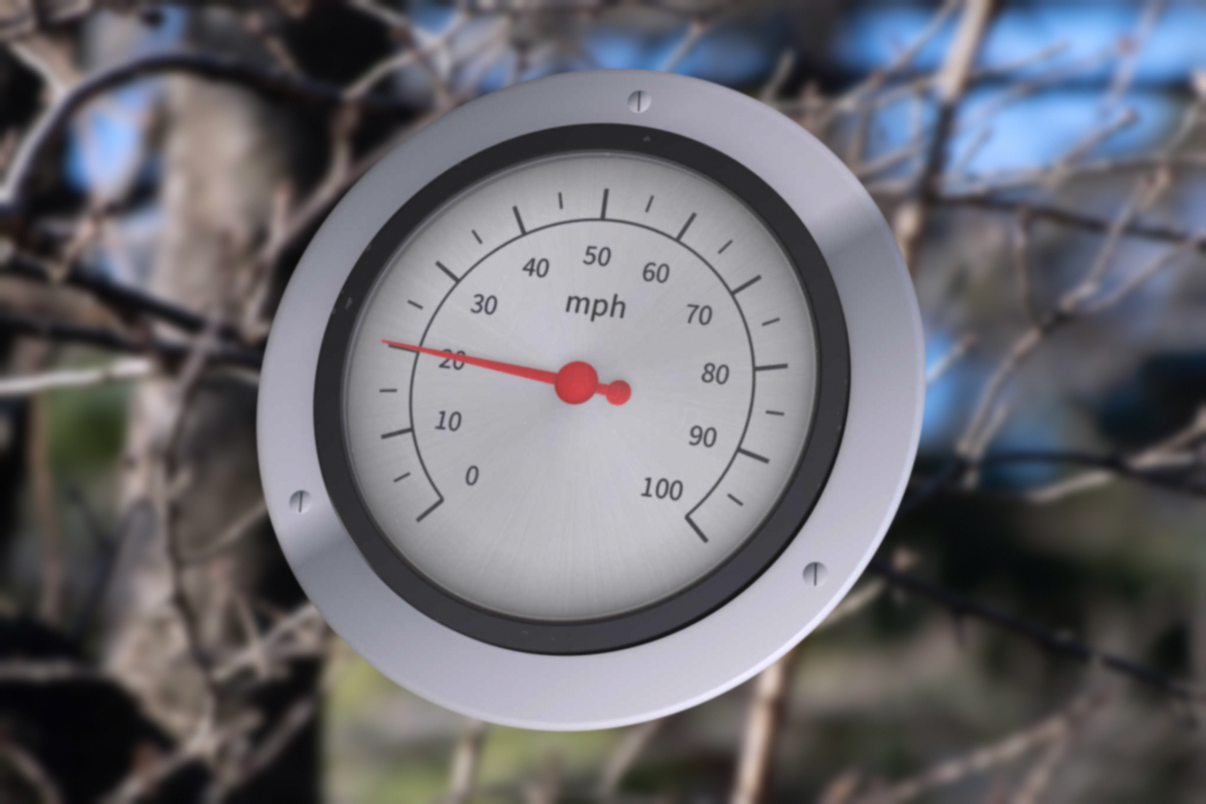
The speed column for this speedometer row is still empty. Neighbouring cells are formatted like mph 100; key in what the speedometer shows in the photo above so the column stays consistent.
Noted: mph 20
